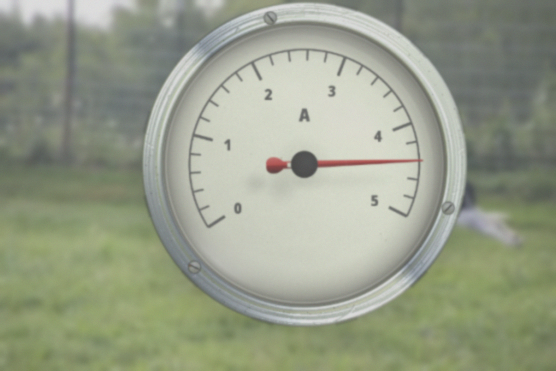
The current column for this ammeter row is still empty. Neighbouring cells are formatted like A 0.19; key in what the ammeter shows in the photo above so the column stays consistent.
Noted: A 4.4
